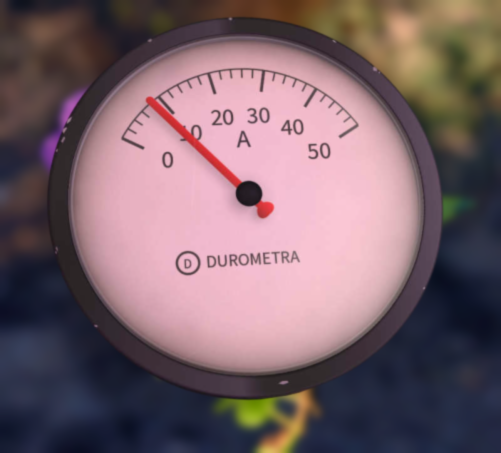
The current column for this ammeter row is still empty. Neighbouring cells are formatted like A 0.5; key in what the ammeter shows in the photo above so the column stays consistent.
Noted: A 8
